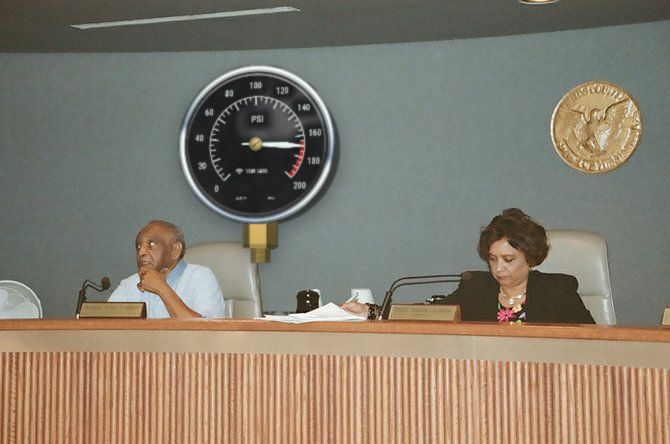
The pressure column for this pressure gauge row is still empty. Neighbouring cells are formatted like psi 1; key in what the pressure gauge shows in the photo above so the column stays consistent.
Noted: psi 170
